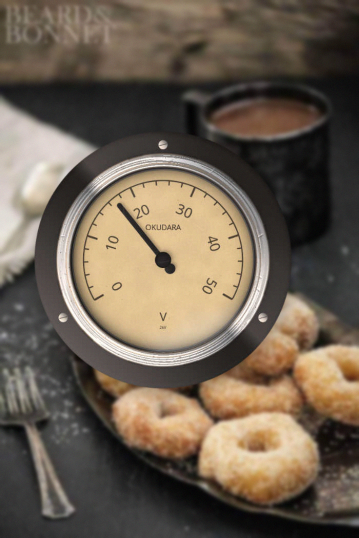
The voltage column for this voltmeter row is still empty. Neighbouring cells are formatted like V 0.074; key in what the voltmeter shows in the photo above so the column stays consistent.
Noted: V 17
